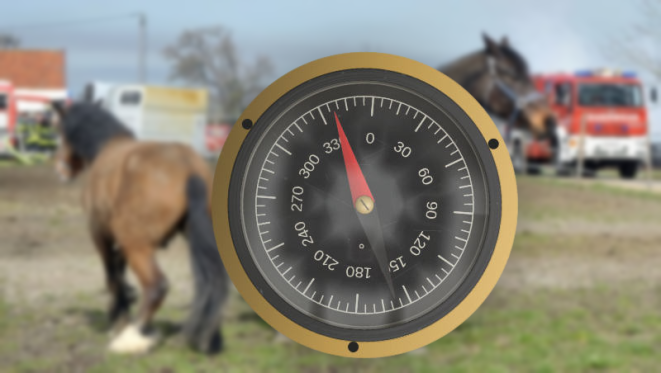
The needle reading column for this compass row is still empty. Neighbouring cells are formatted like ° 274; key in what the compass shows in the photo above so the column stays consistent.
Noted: ° 337.5
